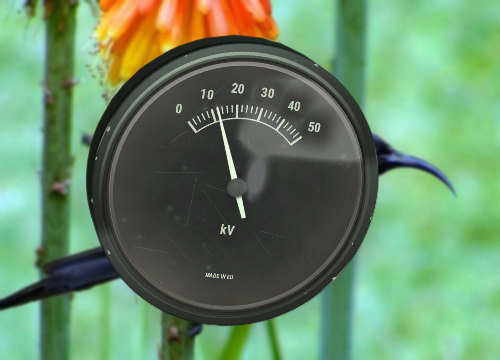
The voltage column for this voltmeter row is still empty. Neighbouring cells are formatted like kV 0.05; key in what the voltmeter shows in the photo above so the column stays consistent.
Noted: kV 12
